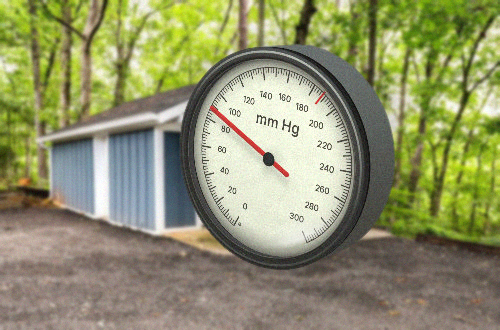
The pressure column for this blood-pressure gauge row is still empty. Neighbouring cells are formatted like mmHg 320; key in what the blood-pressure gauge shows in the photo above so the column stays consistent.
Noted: mmHg 90
